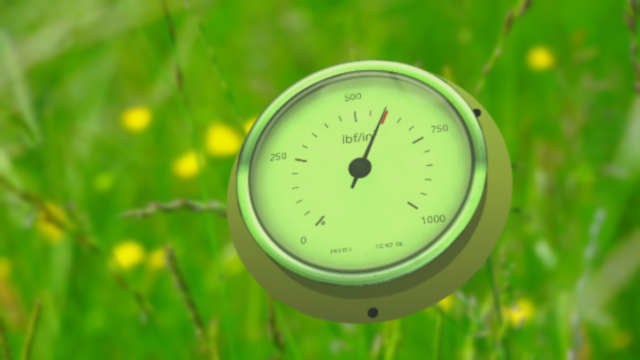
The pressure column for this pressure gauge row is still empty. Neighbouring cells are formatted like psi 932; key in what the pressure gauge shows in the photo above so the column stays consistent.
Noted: psi 600
